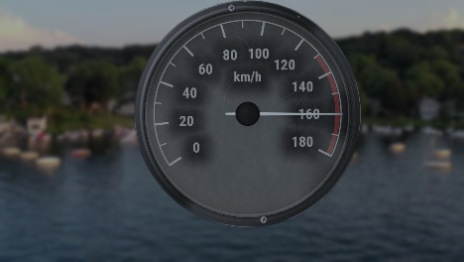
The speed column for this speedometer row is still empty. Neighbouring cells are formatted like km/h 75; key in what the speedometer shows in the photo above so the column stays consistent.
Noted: km/h 160
